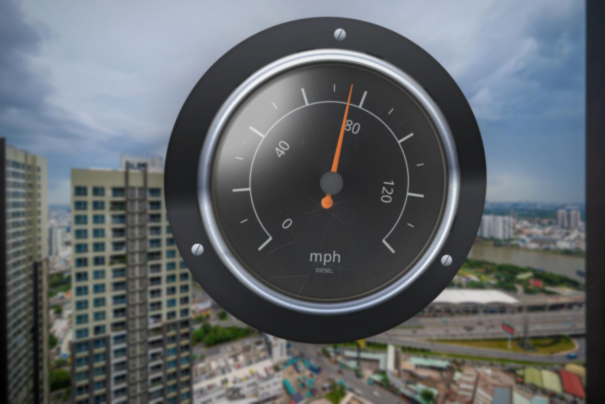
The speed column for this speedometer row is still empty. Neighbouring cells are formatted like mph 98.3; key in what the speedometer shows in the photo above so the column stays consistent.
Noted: mph 75
